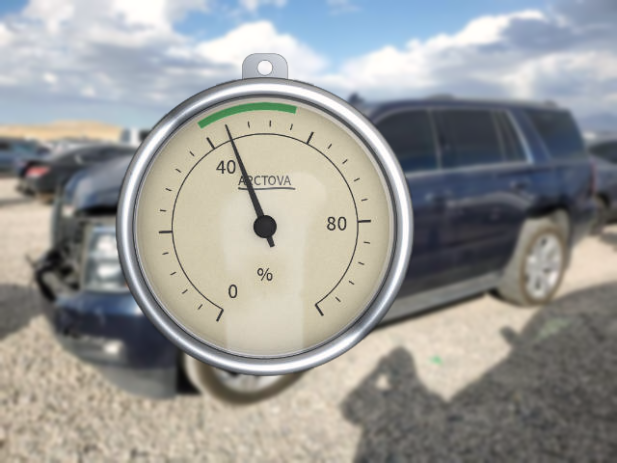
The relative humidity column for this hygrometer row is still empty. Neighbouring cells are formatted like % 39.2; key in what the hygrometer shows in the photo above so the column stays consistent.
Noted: % 44
